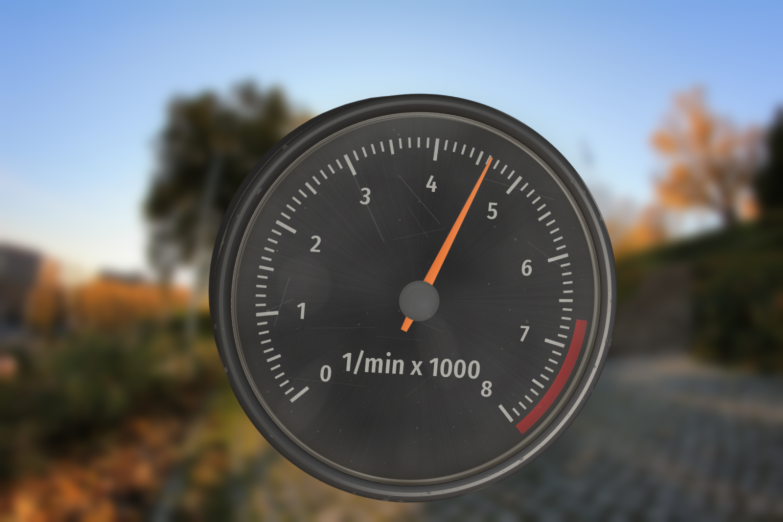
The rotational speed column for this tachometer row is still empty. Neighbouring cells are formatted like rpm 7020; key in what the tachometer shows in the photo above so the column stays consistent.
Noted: rpm 4600
